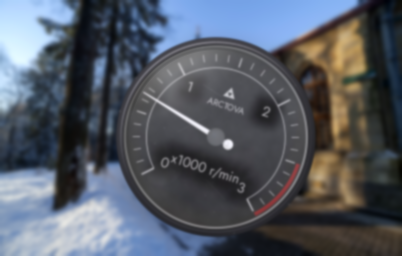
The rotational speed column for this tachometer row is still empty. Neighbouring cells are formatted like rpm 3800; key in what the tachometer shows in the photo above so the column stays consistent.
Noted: rpm 650
